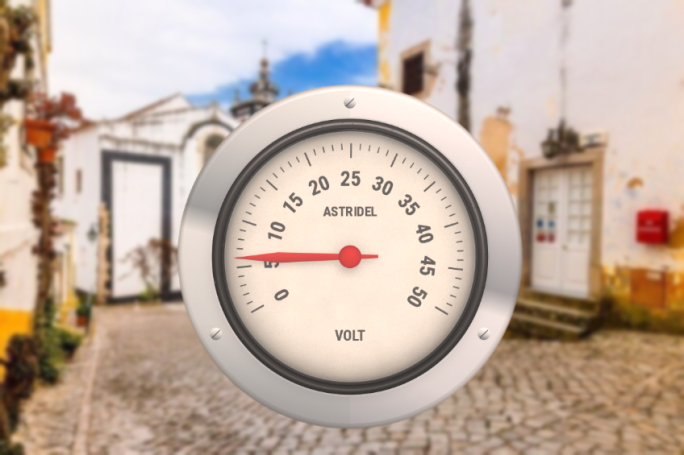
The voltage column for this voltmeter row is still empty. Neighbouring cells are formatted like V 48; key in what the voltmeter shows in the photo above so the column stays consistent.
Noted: V 6
